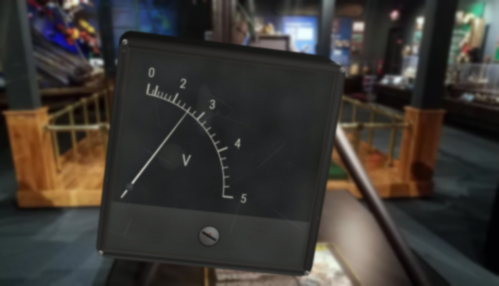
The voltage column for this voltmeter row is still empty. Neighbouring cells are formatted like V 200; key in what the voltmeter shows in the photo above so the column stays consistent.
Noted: V 2.6
